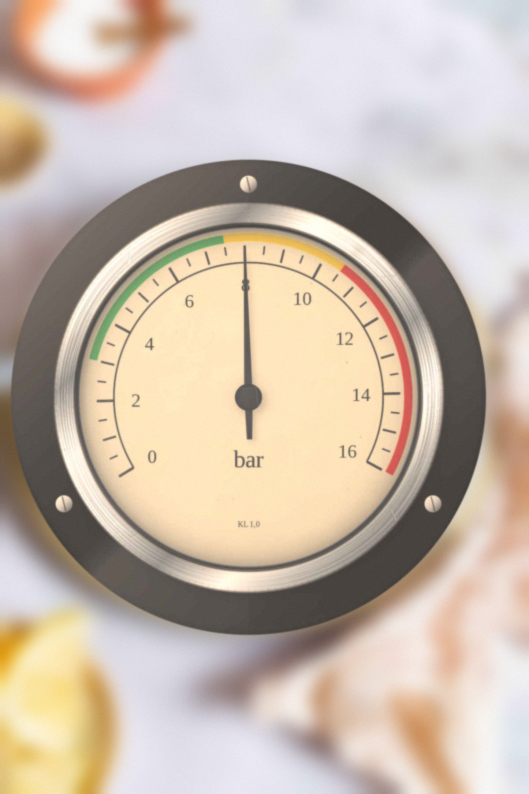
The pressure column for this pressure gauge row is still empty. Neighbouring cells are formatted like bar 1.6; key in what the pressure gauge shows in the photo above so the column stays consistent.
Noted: bar 8
